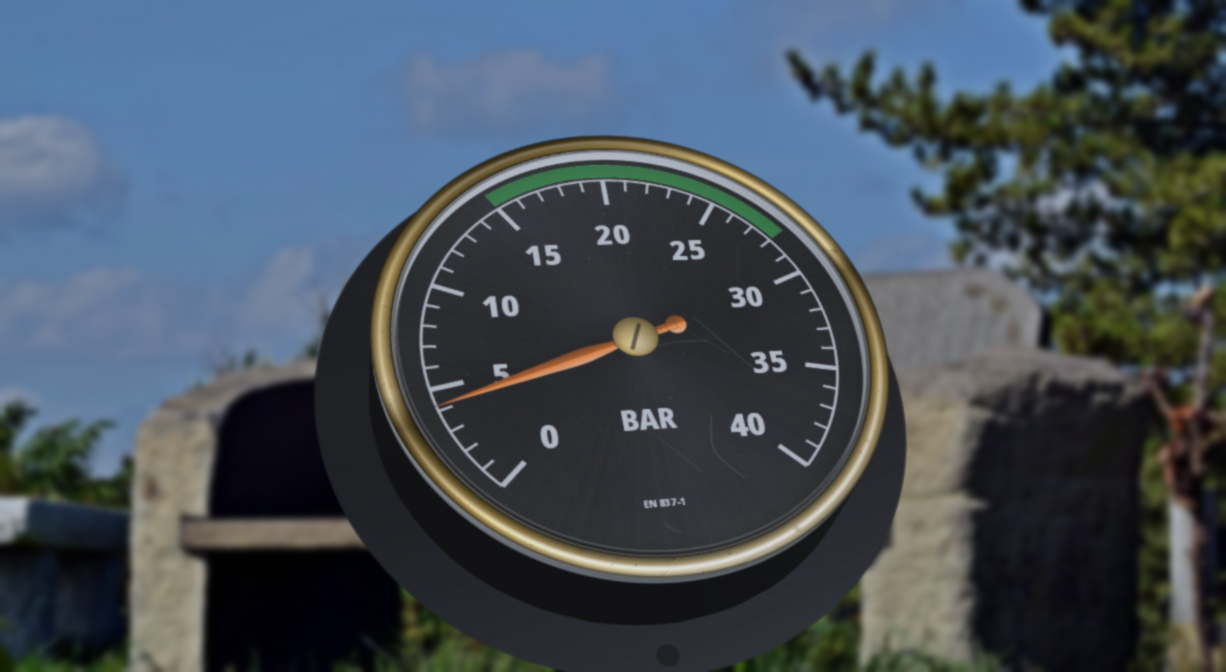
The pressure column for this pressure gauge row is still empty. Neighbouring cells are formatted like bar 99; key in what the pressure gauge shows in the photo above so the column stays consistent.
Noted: bar 4
